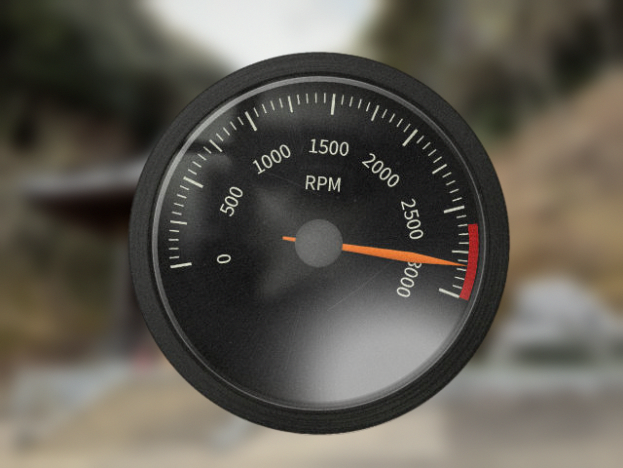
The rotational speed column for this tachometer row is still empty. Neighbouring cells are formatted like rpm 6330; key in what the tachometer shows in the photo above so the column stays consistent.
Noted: rpm 2825
